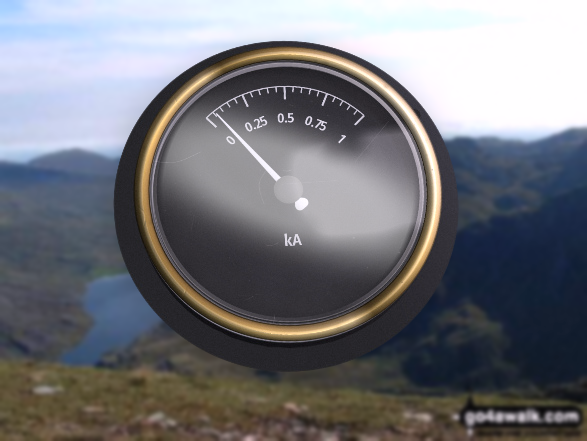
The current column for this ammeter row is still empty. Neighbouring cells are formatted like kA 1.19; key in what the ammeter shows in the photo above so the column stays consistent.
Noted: kA 0.05
